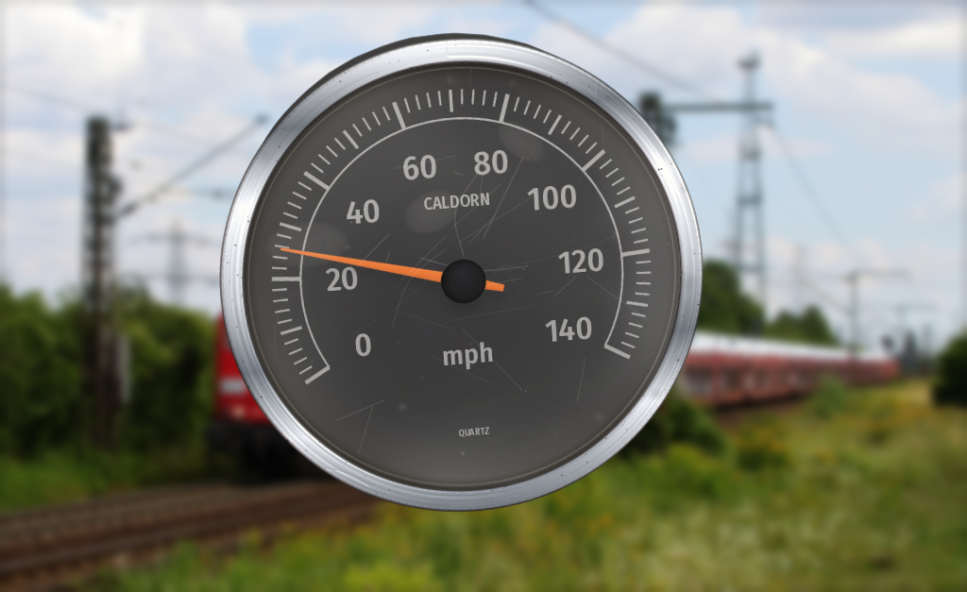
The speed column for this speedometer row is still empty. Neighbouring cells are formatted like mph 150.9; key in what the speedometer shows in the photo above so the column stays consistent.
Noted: mph 26
